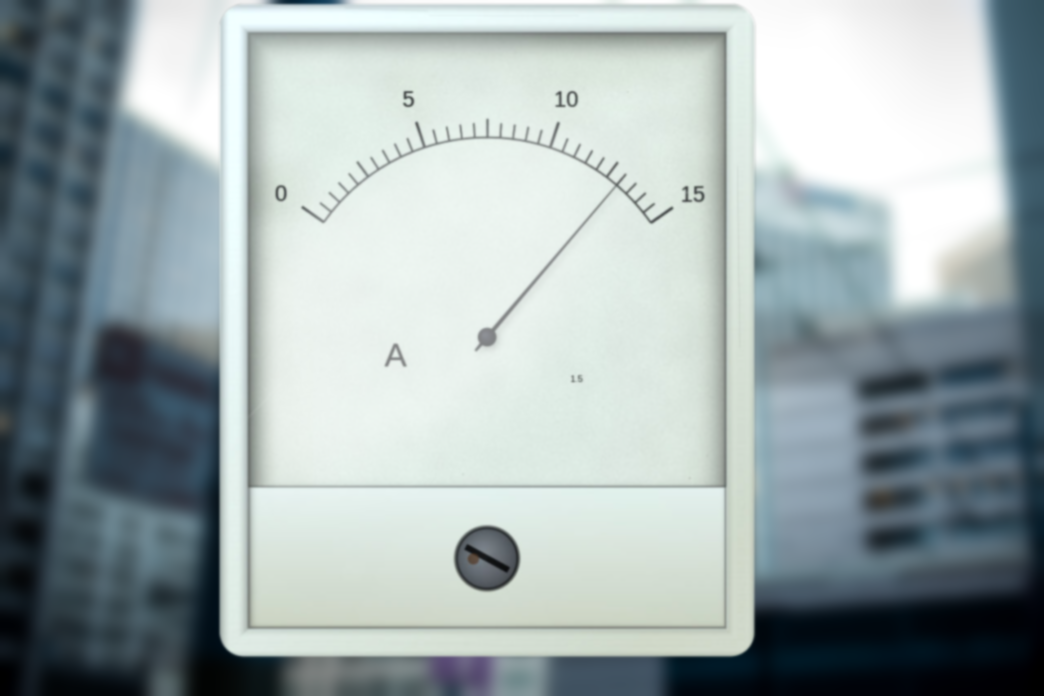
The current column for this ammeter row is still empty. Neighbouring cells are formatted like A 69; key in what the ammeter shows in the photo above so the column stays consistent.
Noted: A 13
